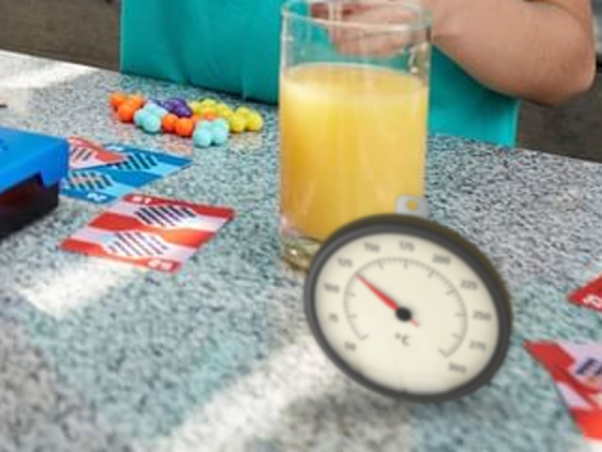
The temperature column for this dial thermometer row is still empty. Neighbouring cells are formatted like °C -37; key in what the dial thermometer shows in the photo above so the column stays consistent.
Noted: °C 125
